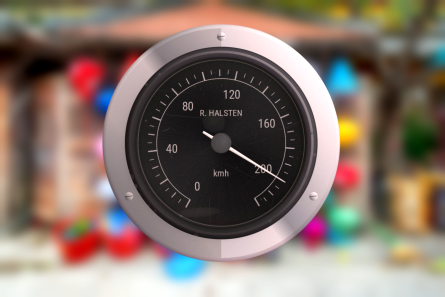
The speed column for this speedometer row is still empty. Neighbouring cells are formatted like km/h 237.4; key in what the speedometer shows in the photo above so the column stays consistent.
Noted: km/h 200
